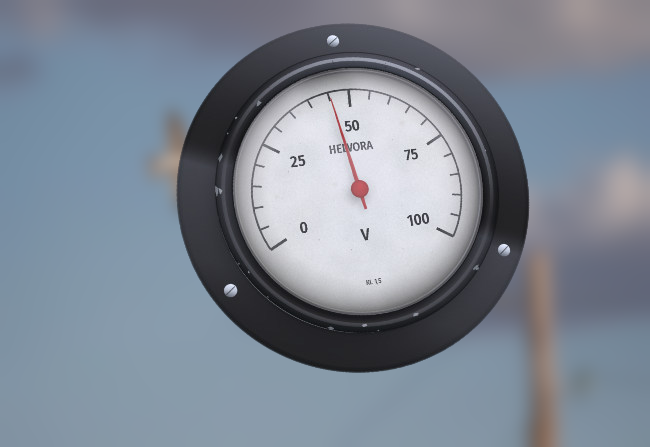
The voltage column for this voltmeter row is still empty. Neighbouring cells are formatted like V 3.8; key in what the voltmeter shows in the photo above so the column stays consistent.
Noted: V 45
